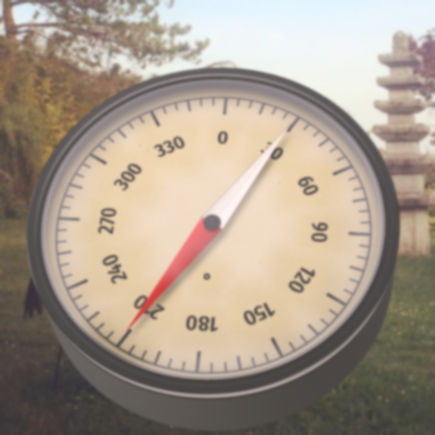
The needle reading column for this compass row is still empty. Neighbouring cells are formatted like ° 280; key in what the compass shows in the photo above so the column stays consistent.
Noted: ° 210
